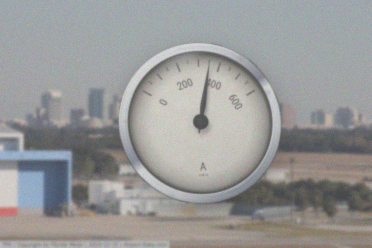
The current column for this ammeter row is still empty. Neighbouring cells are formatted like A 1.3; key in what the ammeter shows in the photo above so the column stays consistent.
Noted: A 350
